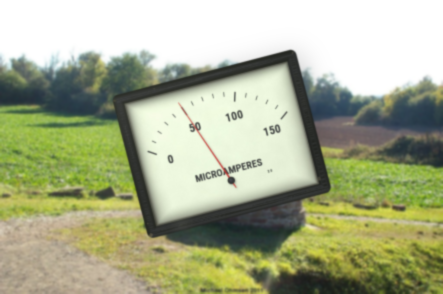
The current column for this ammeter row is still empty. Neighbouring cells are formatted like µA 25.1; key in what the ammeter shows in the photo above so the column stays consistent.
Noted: µA 50
